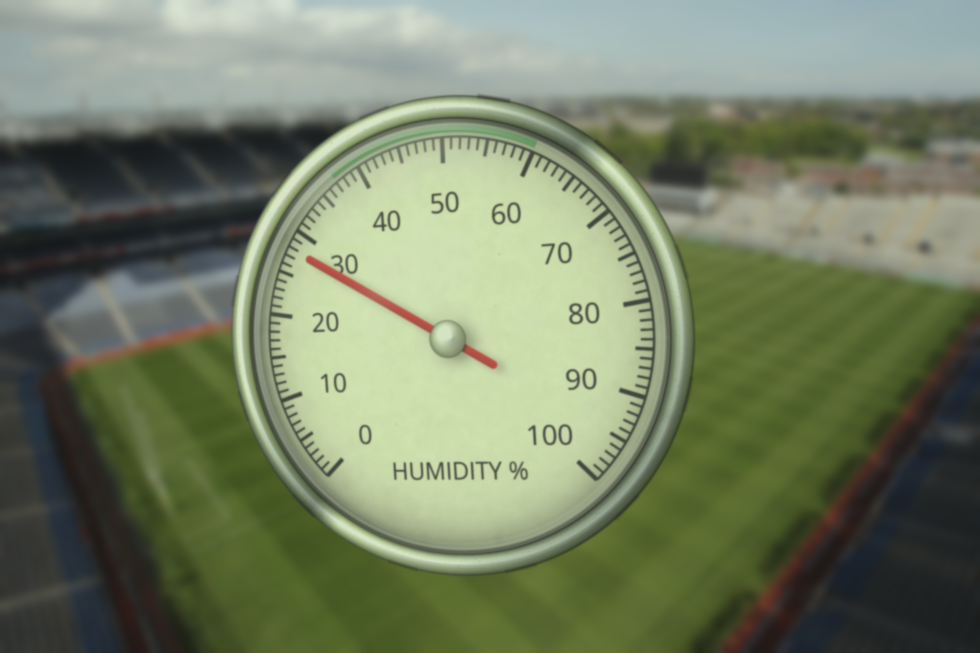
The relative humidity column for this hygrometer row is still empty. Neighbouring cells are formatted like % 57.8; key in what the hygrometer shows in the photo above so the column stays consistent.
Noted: % 28
